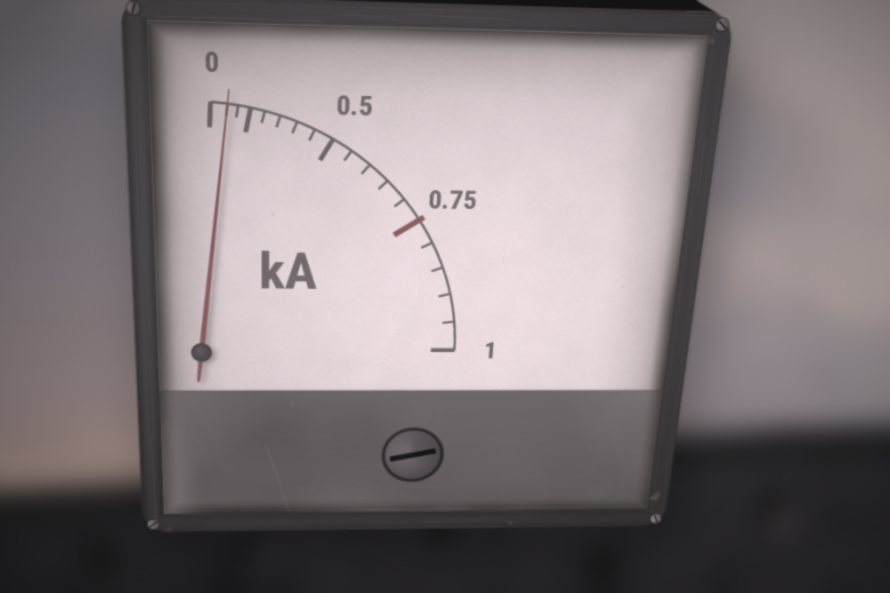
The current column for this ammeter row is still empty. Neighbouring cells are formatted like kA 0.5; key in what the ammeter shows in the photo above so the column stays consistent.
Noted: kA 0.15
